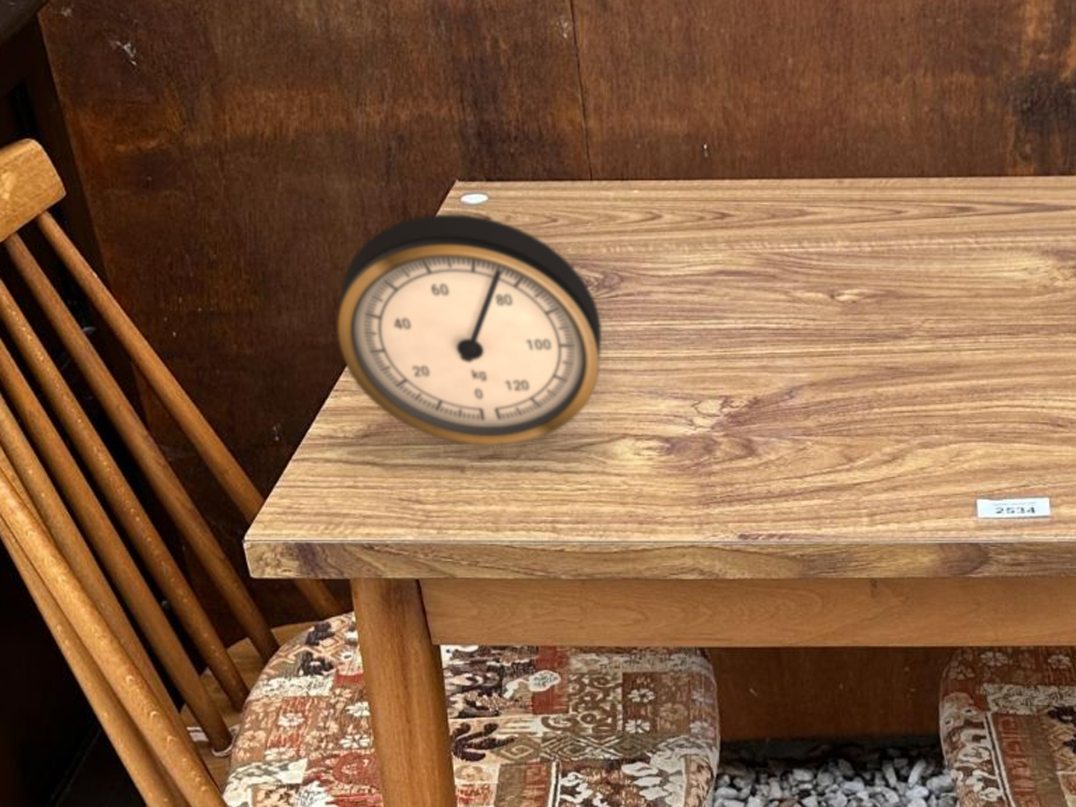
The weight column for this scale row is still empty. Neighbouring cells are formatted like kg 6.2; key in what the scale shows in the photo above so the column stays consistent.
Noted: kg 75
